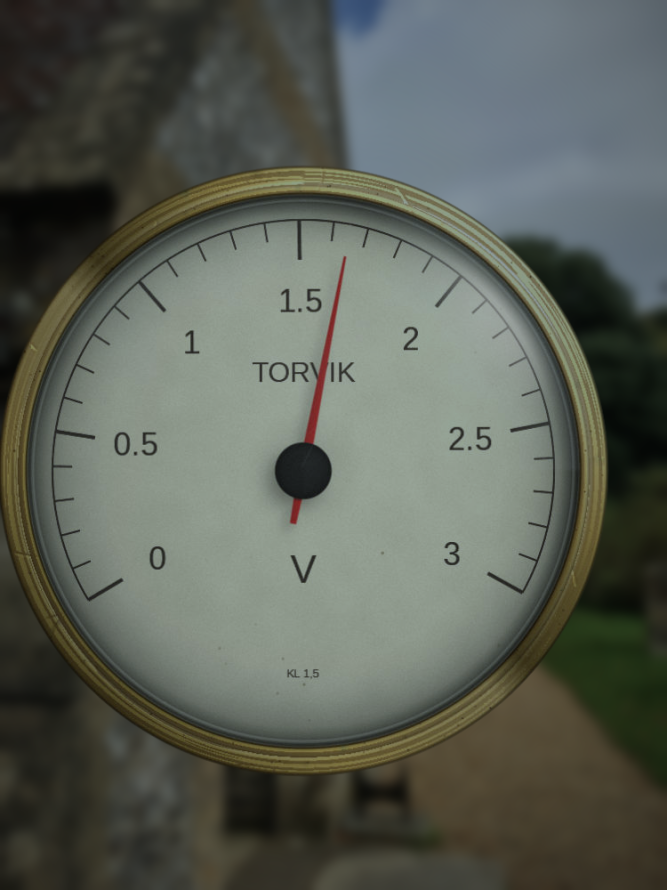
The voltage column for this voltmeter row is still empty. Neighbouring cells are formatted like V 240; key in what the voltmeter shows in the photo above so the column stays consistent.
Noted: V 1.65
